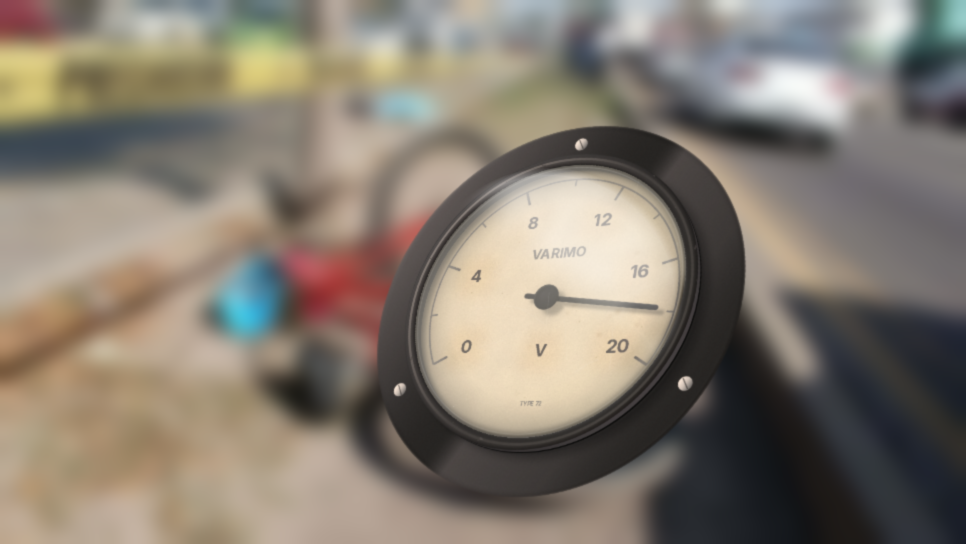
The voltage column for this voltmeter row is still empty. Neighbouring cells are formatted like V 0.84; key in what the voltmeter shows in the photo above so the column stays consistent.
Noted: V 18
